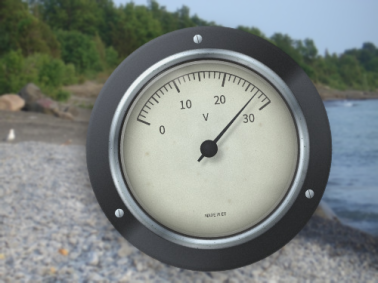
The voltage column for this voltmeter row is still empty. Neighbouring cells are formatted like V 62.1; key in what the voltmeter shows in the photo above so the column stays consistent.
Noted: V 27
